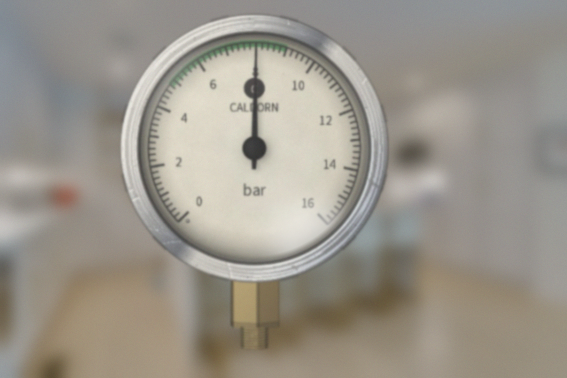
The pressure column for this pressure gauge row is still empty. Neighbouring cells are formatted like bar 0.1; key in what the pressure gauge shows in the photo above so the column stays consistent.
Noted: bar 8
